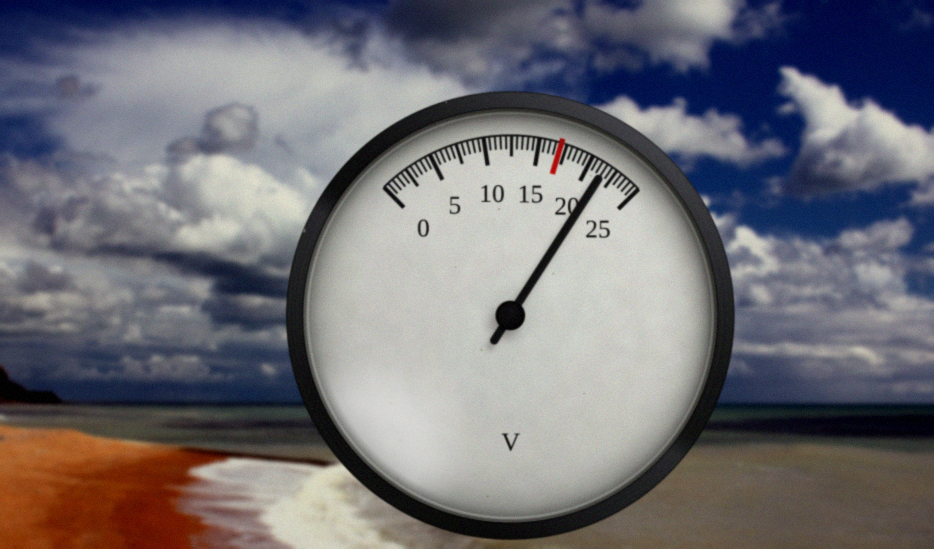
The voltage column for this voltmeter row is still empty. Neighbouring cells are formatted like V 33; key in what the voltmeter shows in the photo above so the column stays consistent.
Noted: V 21.5
